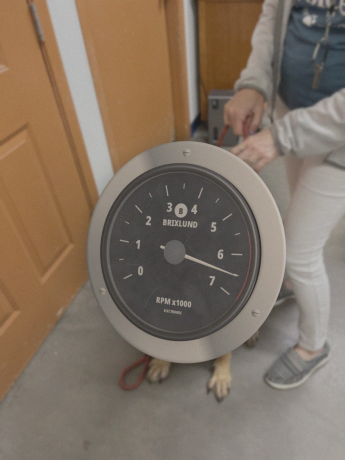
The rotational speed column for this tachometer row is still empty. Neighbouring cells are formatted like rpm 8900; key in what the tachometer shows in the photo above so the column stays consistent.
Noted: rpm 6500
